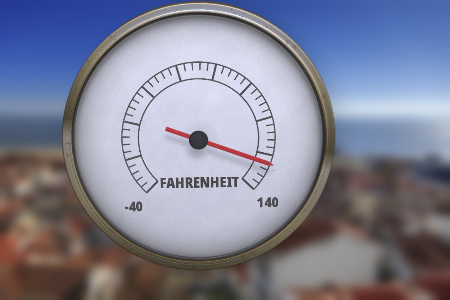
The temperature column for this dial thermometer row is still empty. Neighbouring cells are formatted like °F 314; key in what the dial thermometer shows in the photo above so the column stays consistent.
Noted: °F 124
